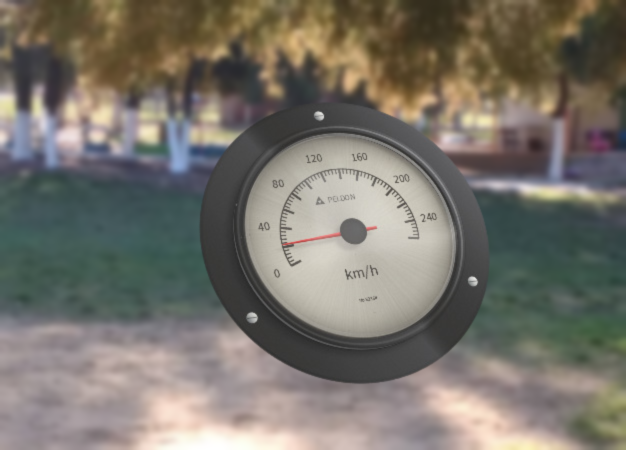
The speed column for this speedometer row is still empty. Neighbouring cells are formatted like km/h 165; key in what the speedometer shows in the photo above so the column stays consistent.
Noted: km/h 20
